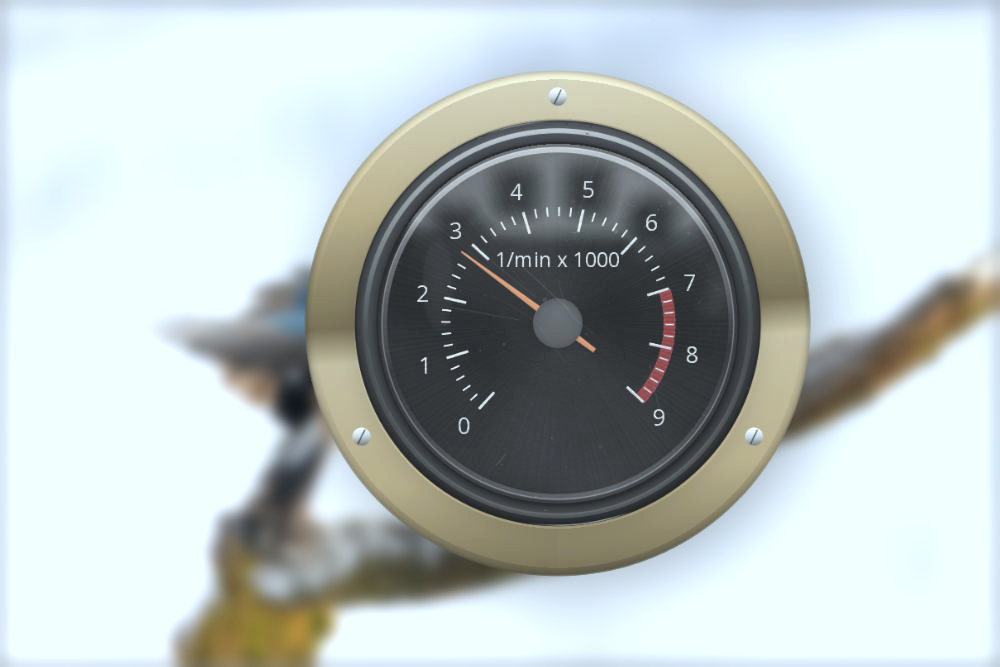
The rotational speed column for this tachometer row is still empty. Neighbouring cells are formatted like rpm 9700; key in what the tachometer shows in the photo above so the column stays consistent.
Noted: rpm 2800
